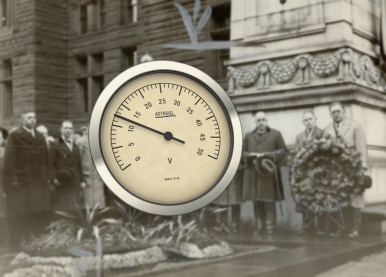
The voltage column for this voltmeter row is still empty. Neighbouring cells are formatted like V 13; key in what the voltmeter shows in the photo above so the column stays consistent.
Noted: V 12
